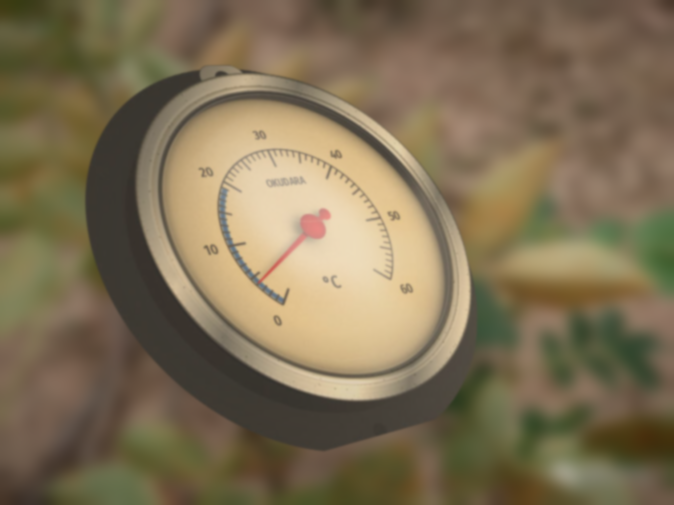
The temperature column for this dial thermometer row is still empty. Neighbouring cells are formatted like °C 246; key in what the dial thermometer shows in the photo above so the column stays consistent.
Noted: °C 4
